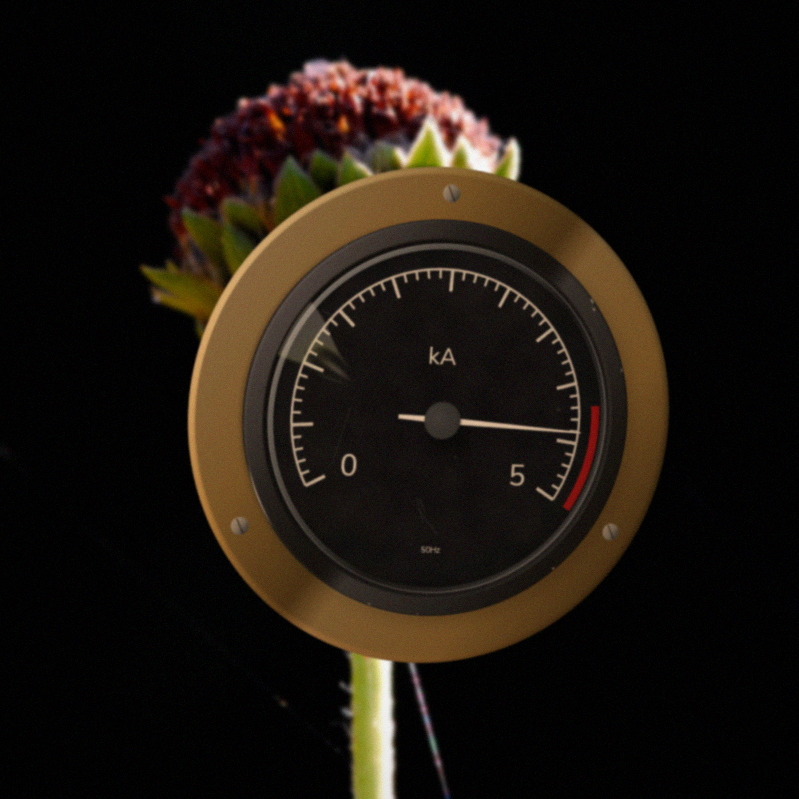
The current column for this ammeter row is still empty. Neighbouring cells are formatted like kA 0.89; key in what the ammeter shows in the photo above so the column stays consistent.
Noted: kA 4.4
